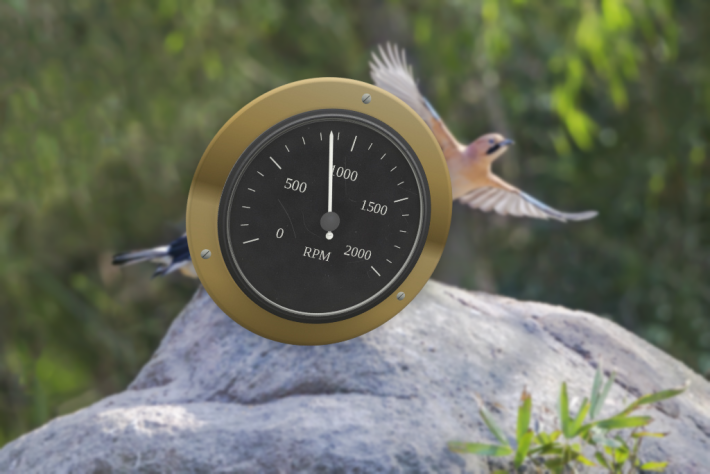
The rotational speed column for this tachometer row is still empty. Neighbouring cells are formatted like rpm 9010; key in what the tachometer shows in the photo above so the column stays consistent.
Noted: rpm 850
